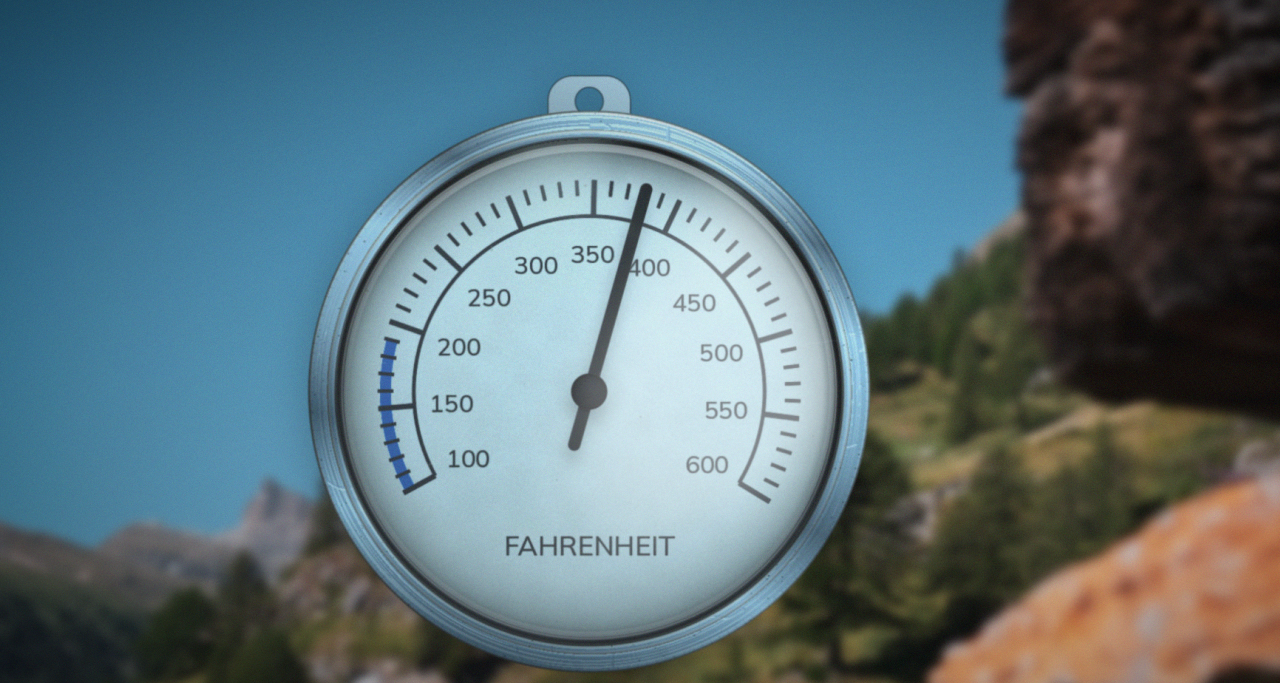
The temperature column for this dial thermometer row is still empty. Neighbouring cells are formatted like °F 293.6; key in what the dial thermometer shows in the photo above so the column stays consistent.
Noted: °F 380
